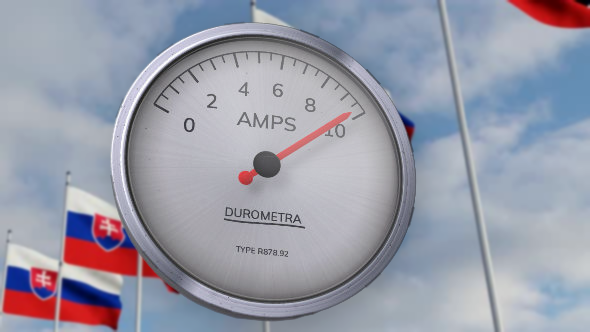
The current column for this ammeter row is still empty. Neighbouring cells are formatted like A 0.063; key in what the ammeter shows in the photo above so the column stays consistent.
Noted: A 9.75
